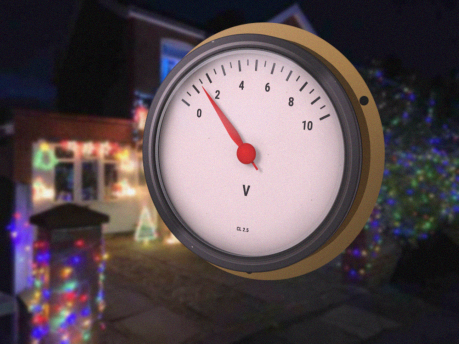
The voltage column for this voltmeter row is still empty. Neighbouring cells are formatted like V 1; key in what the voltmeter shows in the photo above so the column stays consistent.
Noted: V 1.5
